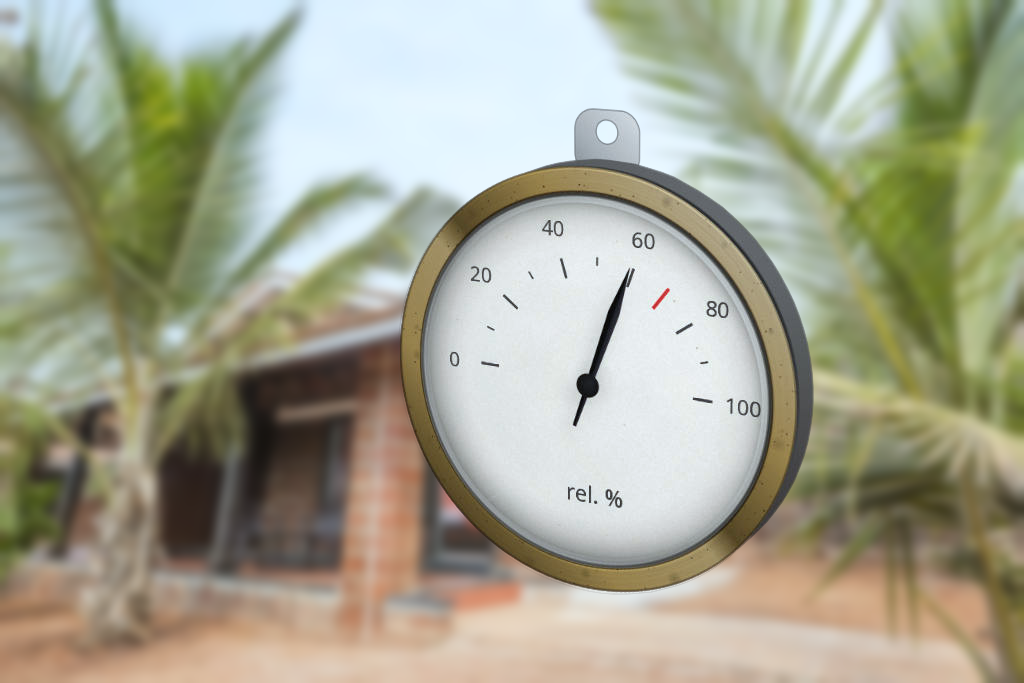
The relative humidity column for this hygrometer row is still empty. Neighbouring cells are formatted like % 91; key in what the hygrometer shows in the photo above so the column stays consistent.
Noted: % 60
